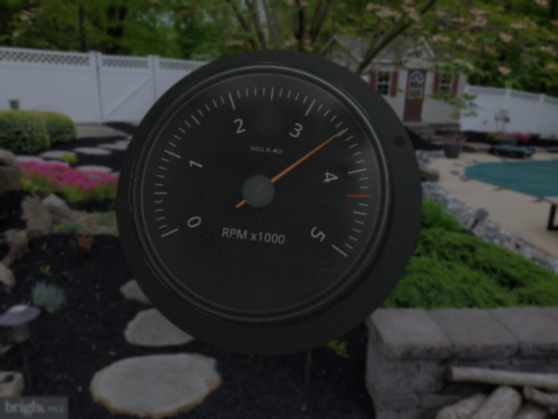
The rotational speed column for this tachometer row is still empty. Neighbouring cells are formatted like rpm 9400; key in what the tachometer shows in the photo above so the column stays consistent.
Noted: rpm 3500
